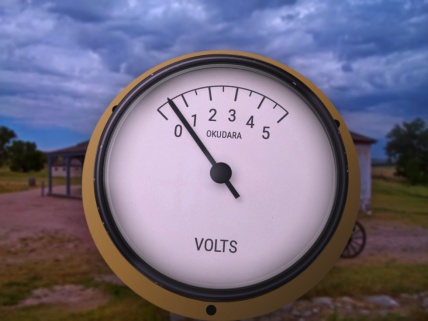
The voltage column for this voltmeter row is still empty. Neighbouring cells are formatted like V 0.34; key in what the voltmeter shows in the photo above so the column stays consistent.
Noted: V 0.5
